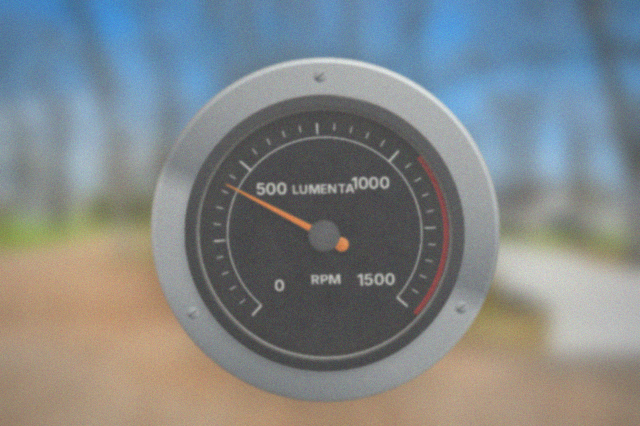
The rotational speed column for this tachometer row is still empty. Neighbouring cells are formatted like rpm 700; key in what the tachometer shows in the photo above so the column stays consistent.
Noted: rpm 425
